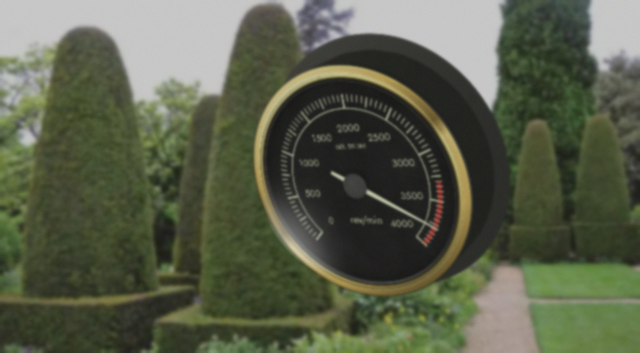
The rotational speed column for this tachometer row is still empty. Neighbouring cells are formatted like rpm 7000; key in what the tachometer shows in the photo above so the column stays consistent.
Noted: rpm 3750
